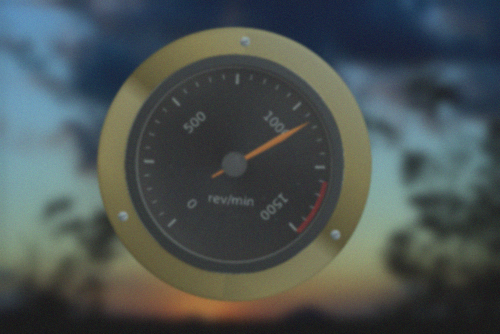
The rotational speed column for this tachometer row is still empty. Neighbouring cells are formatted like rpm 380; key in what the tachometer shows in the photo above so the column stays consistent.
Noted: rpm 1075
